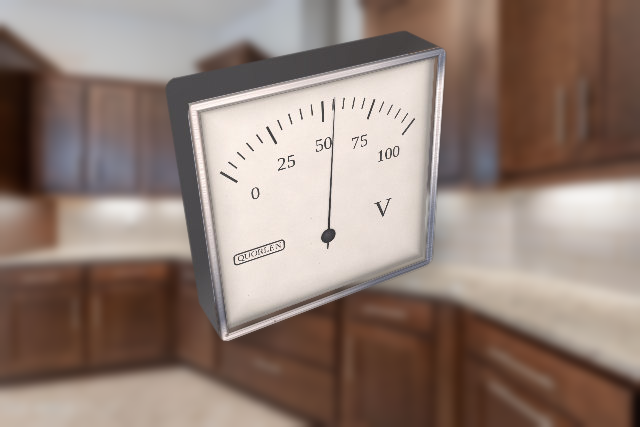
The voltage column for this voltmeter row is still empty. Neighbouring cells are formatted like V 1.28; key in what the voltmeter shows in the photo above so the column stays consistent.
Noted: V 55
